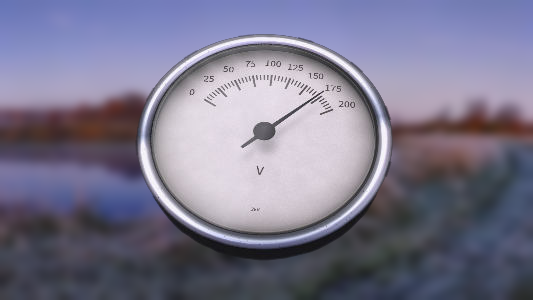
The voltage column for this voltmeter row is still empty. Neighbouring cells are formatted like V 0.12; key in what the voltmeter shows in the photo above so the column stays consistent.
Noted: V 175
